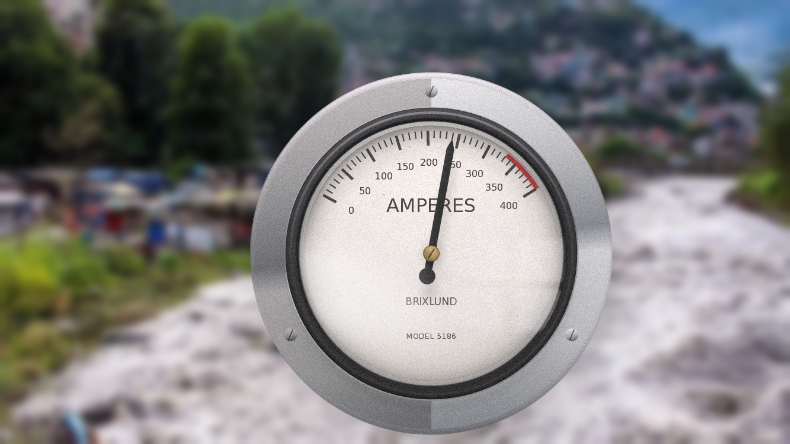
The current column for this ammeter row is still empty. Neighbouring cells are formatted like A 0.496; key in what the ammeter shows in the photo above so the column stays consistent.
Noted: A 240
